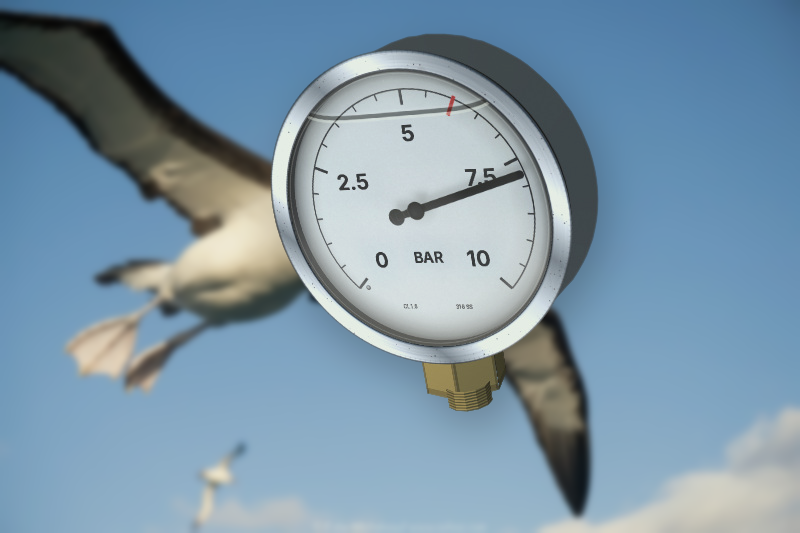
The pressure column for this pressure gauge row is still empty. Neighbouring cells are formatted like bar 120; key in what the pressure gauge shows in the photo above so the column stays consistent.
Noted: bar 7.75
